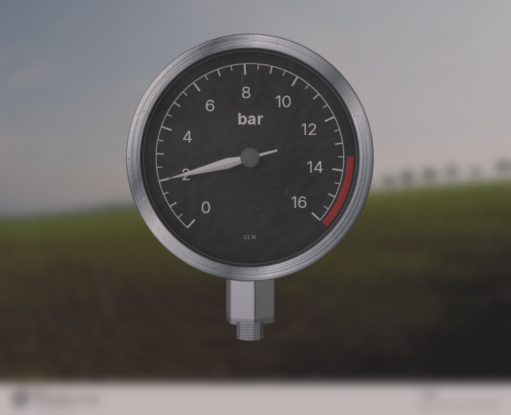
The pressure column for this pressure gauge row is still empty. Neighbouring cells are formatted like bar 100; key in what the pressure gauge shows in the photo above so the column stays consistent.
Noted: bar 2
